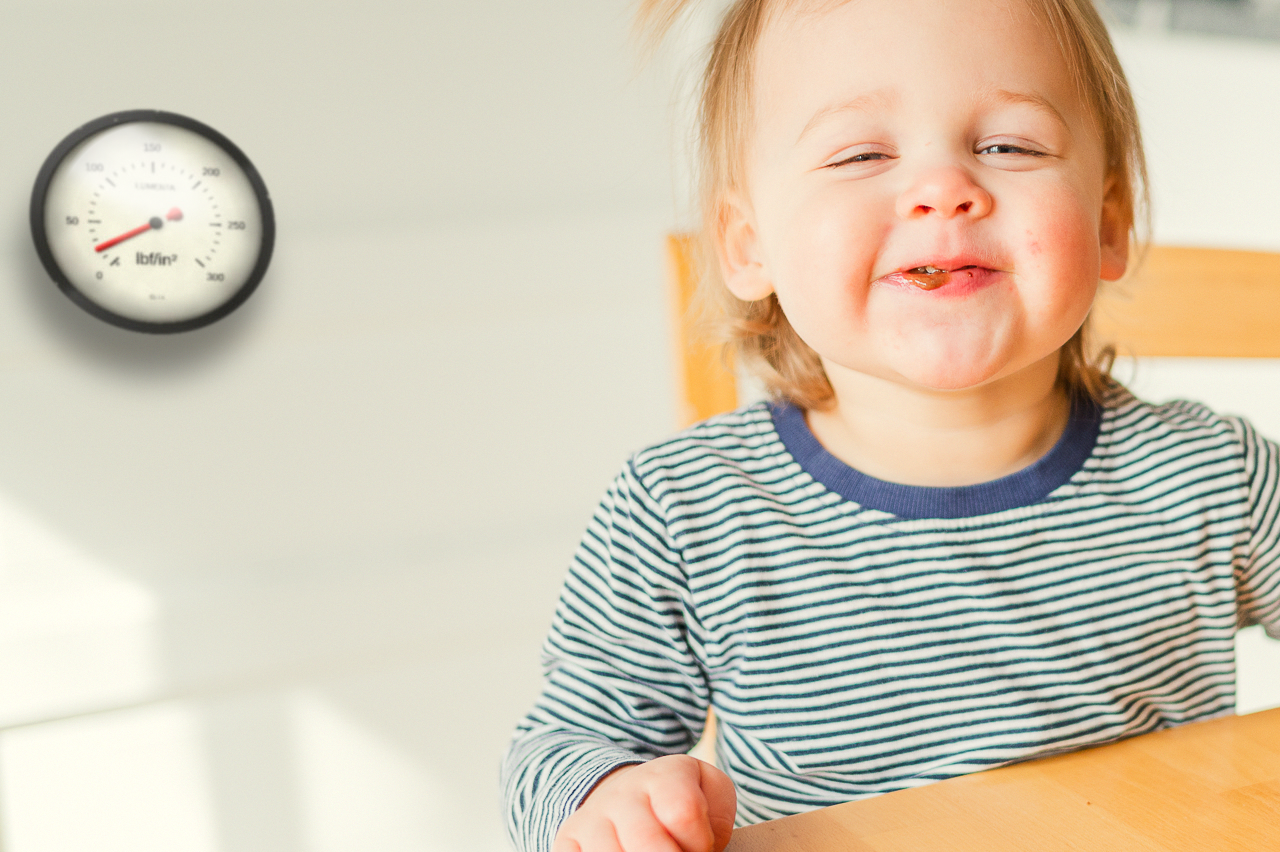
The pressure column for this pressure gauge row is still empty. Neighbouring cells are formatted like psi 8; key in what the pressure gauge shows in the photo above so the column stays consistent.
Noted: psi 20
